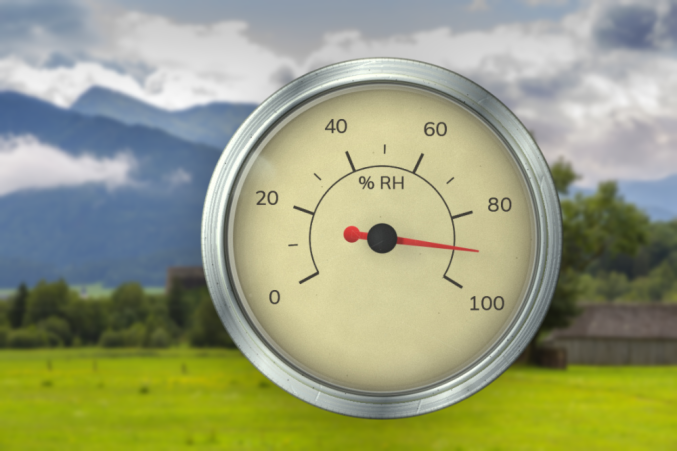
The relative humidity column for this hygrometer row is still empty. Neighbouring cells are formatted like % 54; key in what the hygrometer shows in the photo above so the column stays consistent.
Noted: % 90
